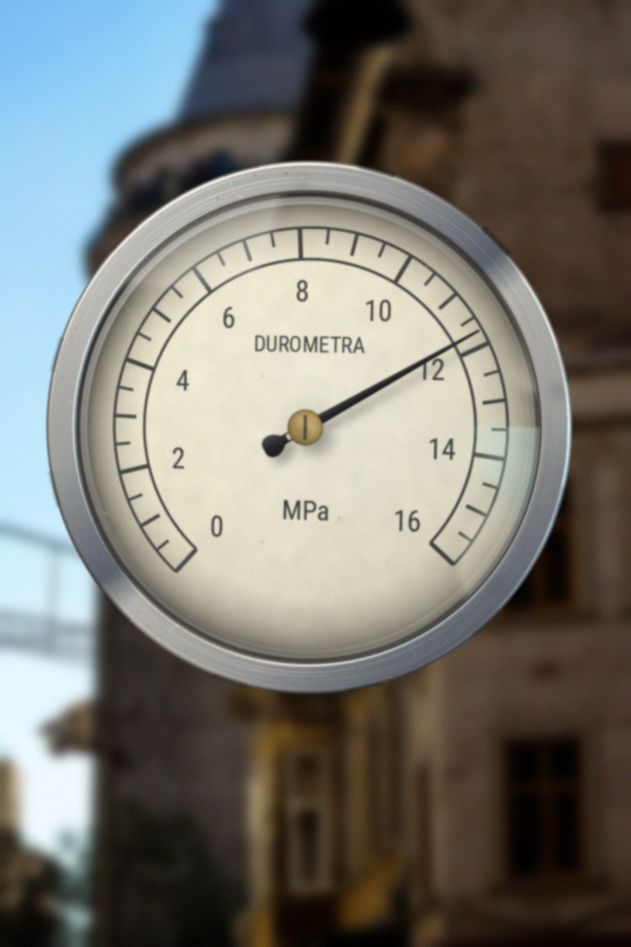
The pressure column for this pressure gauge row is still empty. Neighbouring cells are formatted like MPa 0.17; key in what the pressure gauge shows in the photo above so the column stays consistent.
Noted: MPa 11.75
